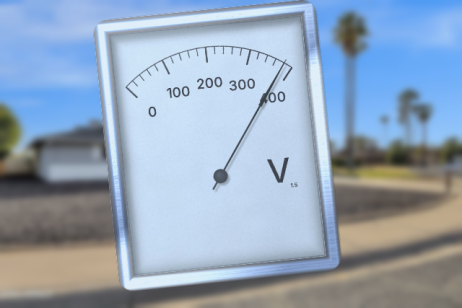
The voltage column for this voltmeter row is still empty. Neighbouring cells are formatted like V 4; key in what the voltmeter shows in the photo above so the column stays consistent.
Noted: V 380
